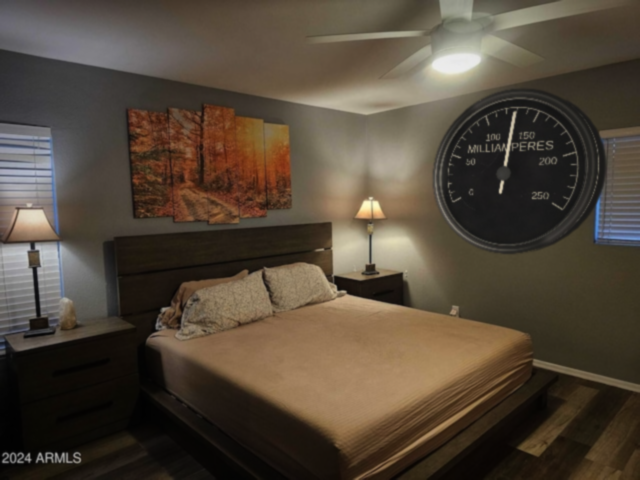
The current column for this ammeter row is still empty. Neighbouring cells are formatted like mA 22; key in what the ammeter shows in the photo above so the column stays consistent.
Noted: mA 130
